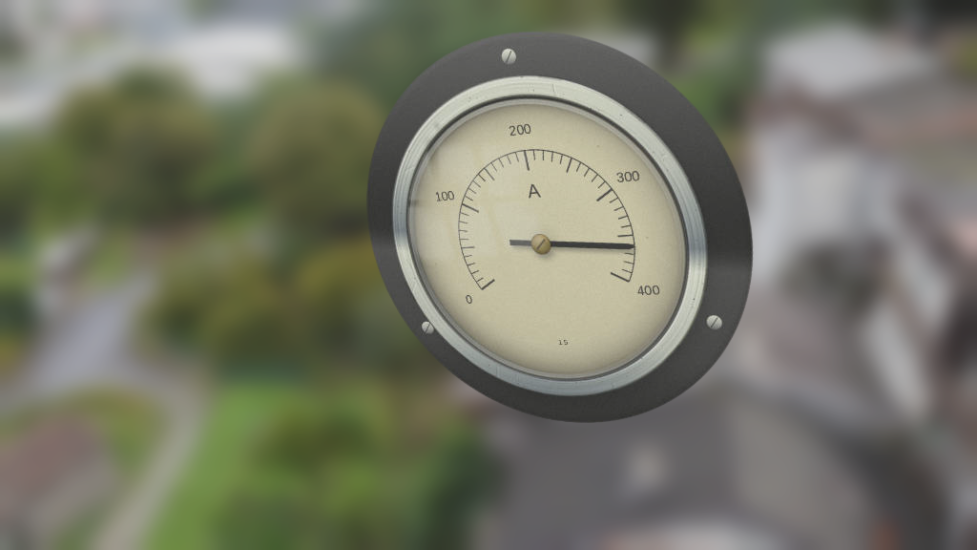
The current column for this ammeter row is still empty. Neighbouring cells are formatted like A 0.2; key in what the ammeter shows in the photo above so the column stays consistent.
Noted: A 360
